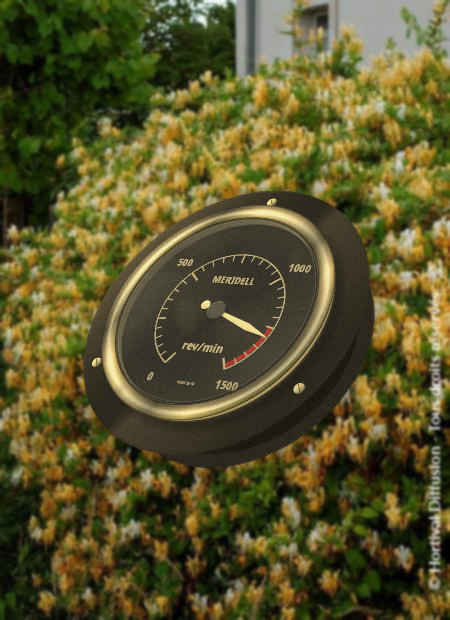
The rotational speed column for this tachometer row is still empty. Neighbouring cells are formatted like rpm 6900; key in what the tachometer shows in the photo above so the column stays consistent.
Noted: rpm 1300
